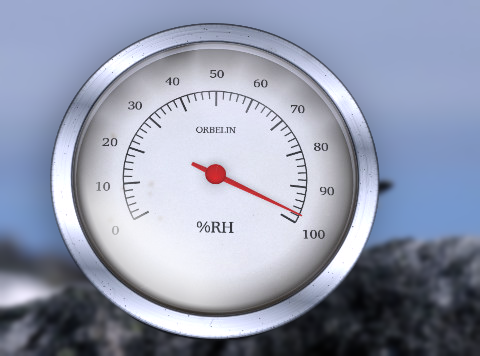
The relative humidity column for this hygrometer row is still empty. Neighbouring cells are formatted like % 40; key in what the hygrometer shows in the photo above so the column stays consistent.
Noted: % 98
